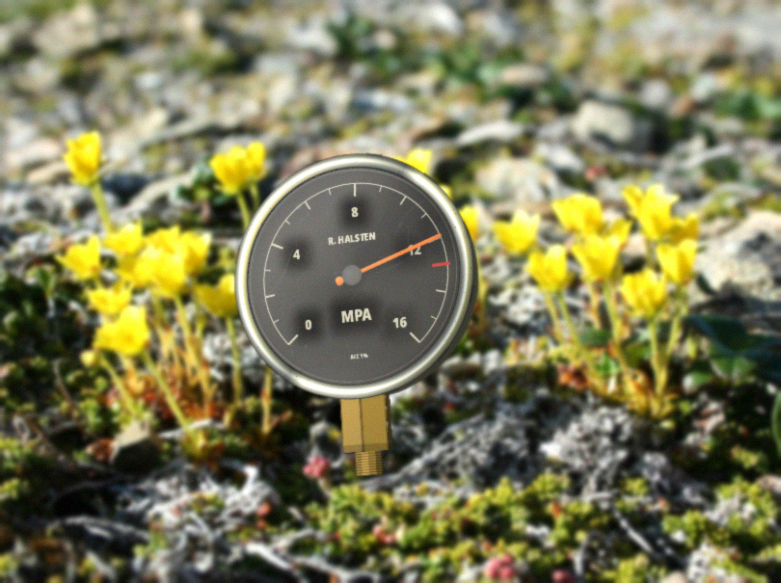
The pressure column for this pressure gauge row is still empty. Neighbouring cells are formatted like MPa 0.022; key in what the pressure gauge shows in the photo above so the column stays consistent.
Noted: MPa 12
